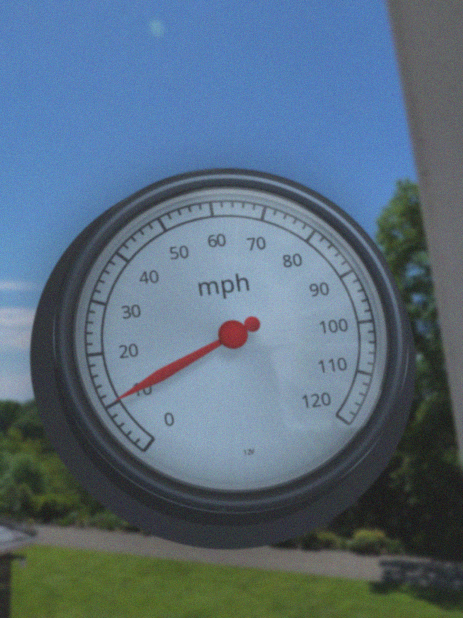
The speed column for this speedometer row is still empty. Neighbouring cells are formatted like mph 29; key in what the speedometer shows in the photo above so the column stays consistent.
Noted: mph 10
